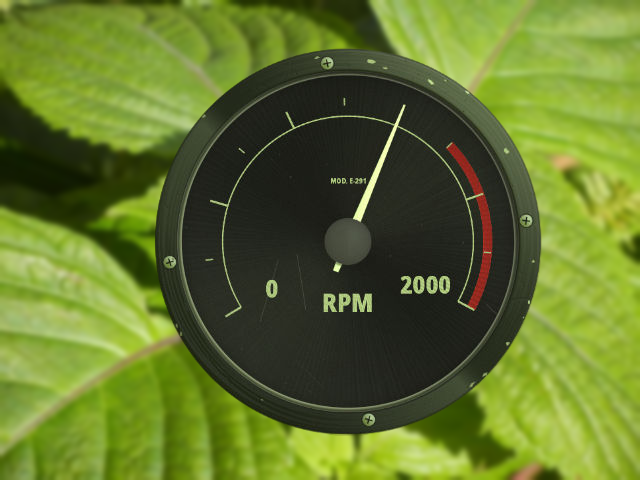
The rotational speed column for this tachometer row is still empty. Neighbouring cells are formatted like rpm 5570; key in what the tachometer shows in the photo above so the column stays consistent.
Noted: rpm 1200
